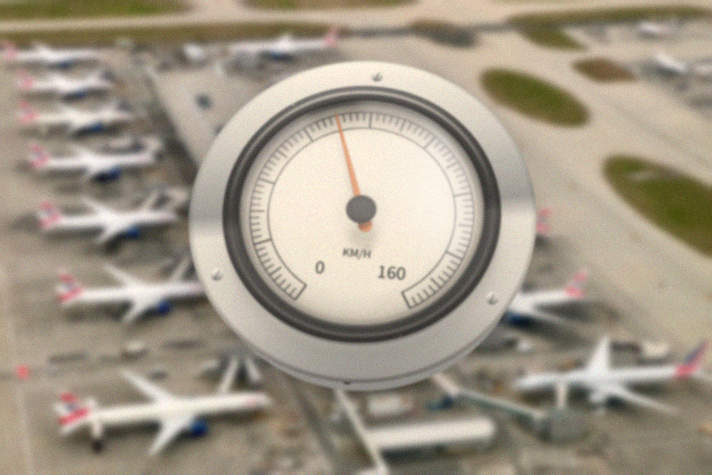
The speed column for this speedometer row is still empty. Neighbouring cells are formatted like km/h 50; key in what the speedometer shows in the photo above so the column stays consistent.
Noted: km/h 70
